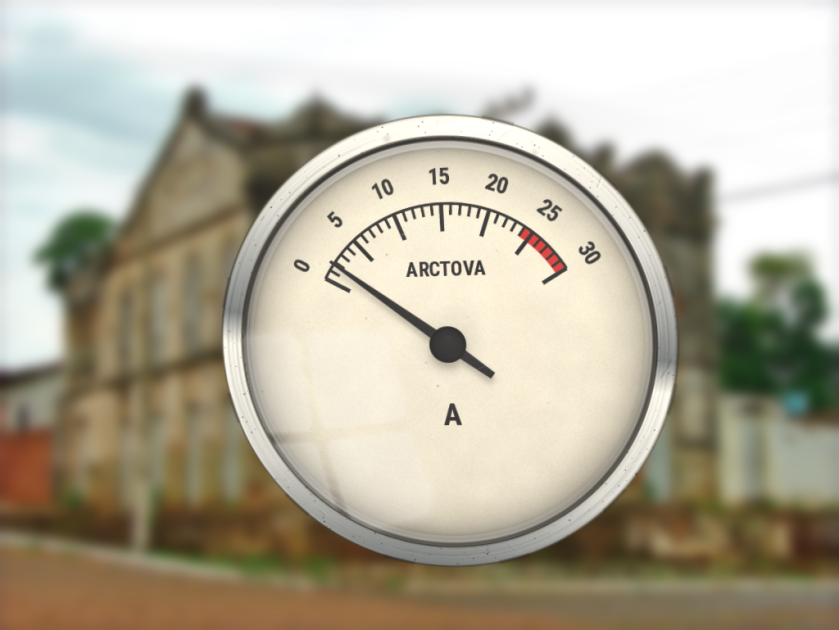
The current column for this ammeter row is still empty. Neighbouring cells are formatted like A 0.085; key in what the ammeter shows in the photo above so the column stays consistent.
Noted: A 2
